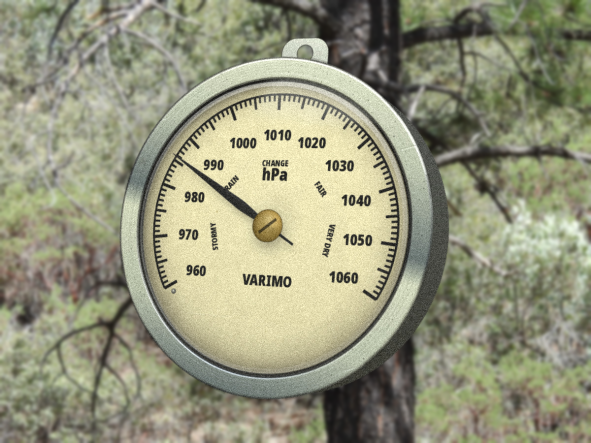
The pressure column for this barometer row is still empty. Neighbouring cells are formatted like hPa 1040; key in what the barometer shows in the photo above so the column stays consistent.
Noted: hPa 986
